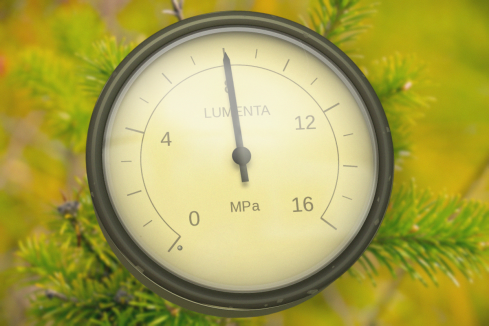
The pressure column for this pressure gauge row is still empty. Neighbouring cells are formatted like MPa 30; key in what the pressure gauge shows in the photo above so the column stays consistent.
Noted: MPa 8
